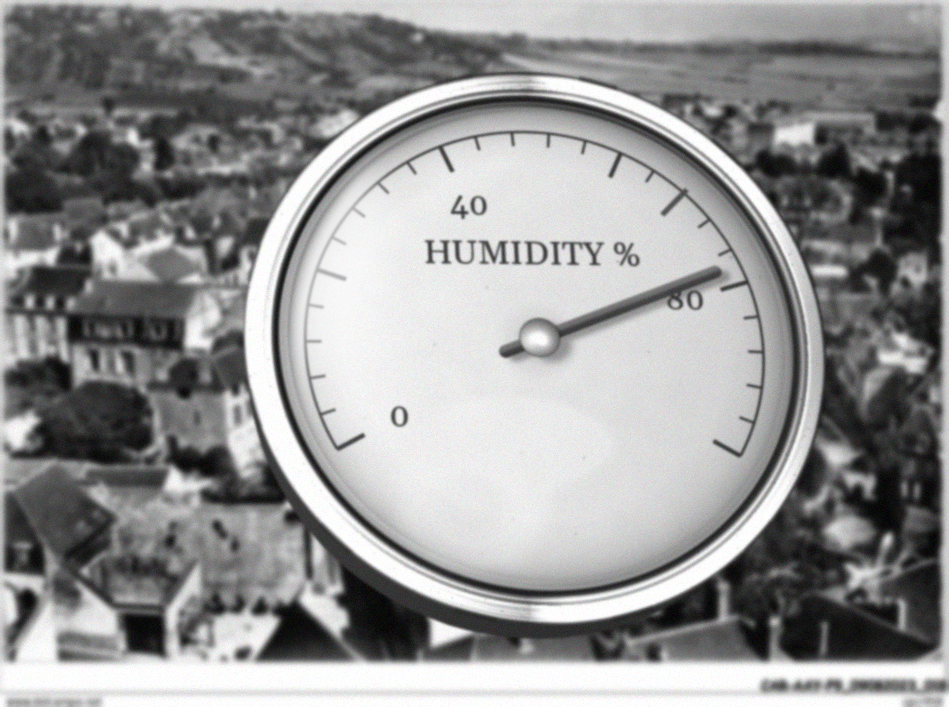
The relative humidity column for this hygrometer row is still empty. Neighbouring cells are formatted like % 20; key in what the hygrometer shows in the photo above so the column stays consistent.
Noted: % 78
